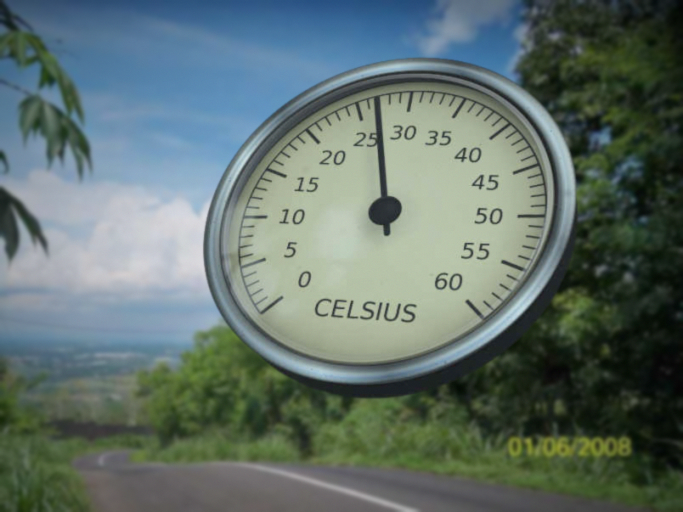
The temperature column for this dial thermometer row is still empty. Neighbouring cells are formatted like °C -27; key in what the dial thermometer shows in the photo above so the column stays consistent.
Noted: °C 27
